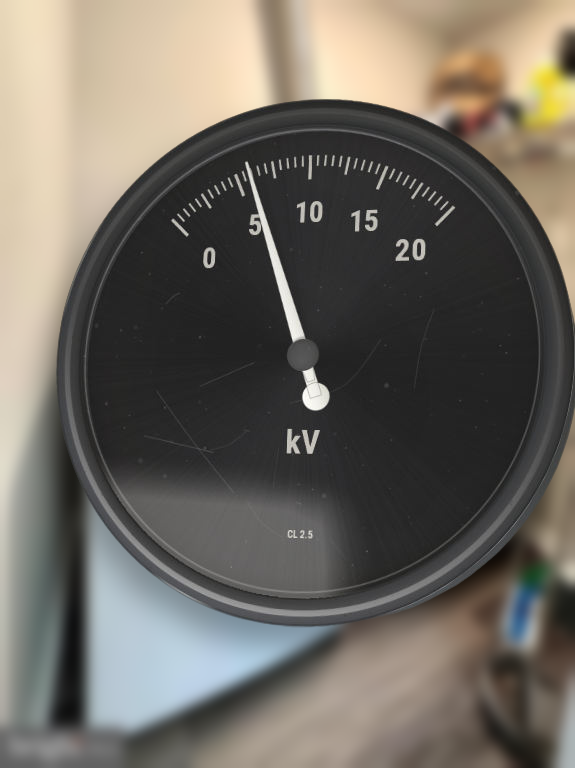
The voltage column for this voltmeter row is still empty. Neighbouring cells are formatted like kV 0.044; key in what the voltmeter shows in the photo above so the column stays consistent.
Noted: kV 6
